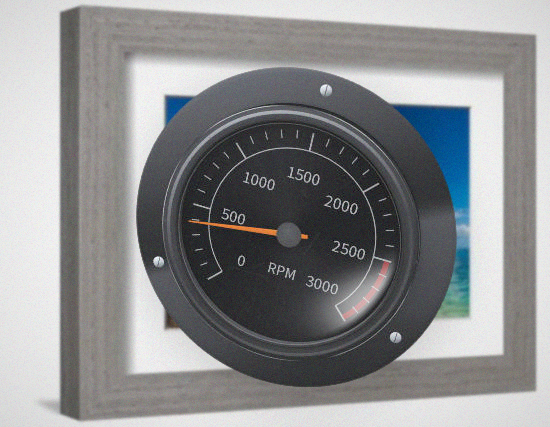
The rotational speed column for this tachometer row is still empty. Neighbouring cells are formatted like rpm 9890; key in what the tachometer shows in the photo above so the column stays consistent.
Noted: rpm 400
